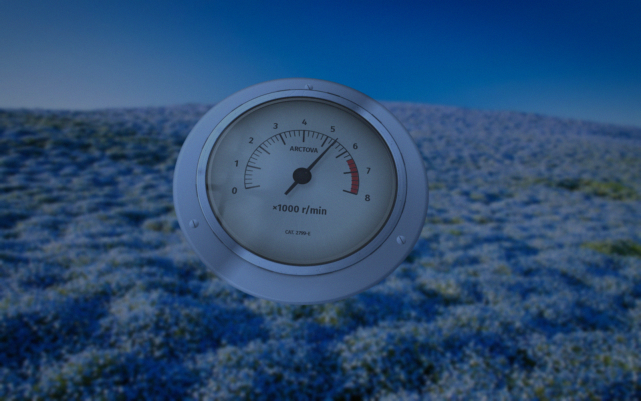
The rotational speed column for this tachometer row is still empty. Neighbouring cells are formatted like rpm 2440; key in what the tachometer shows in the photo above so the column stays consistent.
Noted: rpm 5400
